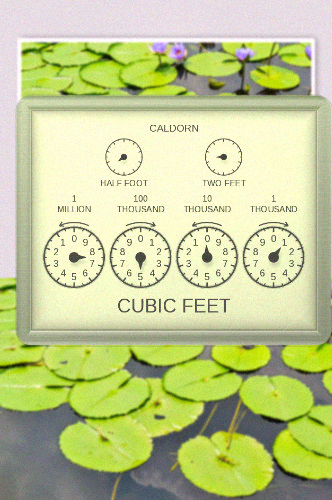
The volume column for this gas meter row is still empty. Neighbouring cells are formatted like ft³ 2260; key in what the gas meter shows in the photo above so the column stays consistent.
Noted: ft³ 750100
